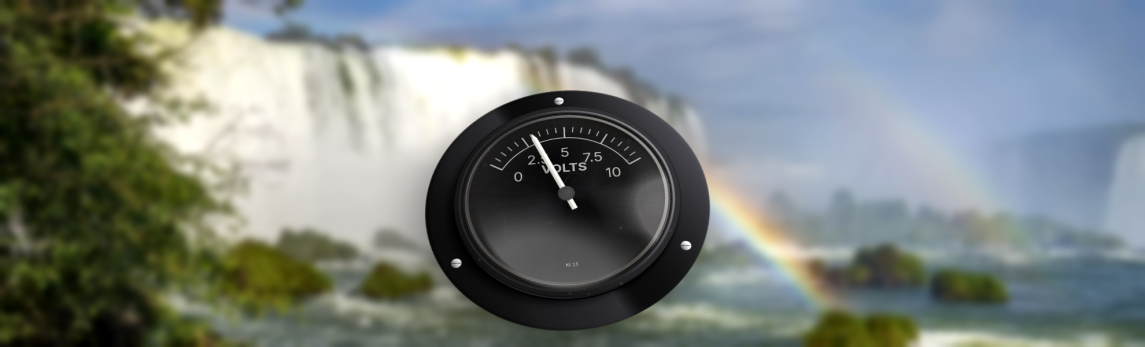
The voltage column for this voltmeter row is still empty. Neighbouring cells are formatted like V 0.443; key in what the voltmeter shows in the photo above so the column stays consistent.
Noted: V 3
